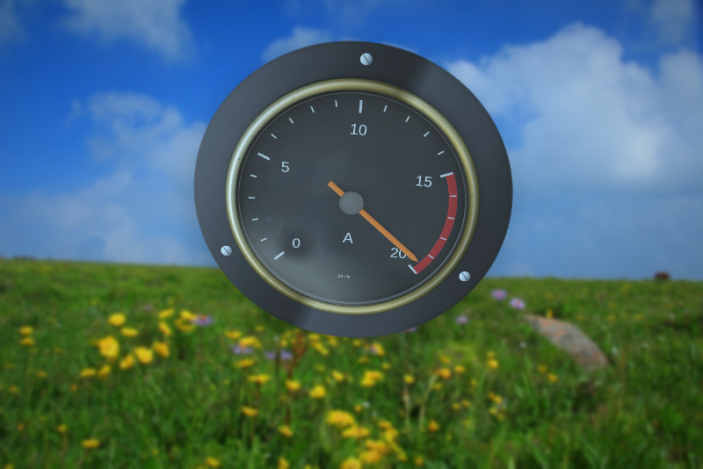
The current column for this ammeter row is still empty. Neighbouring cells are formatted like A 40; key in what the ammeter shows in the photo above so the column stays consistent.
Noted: A 19.5
